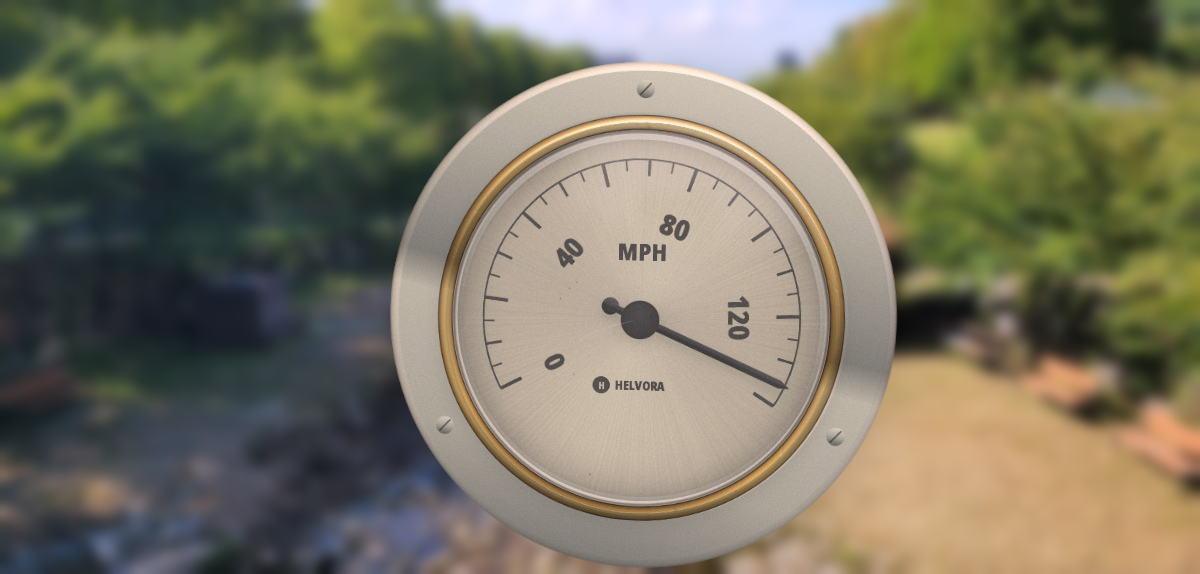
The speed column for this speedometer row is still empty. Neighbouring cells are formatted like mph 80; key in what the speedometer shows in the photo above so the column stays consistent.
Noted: mph 135
